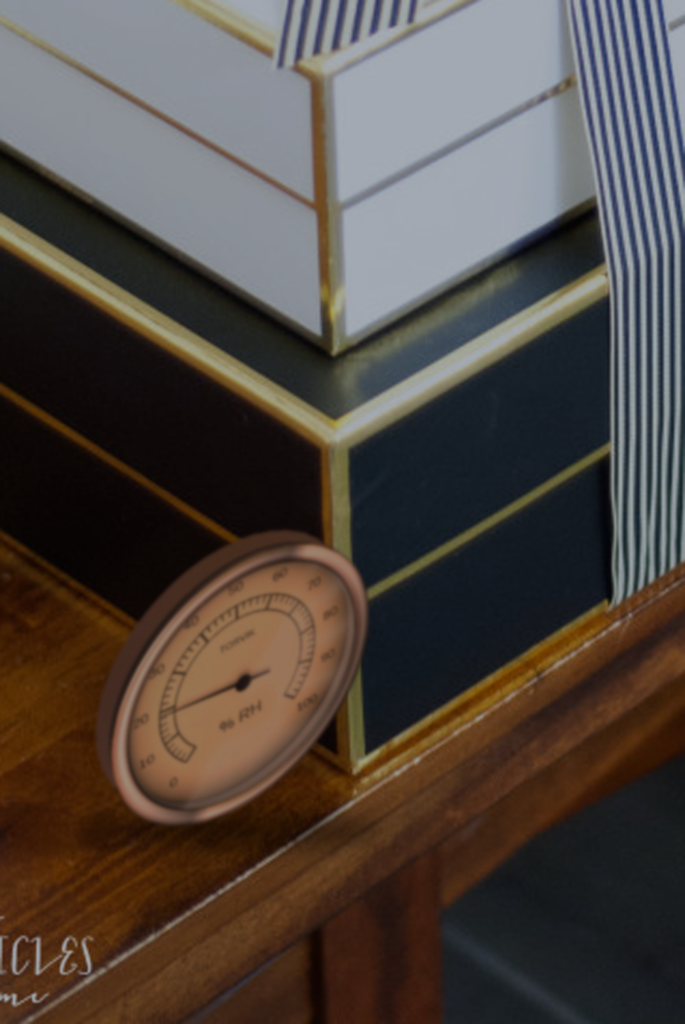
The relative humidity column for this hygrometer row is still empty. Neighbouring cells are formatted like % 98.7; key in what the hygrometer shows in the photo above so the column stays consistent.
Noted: % 20
